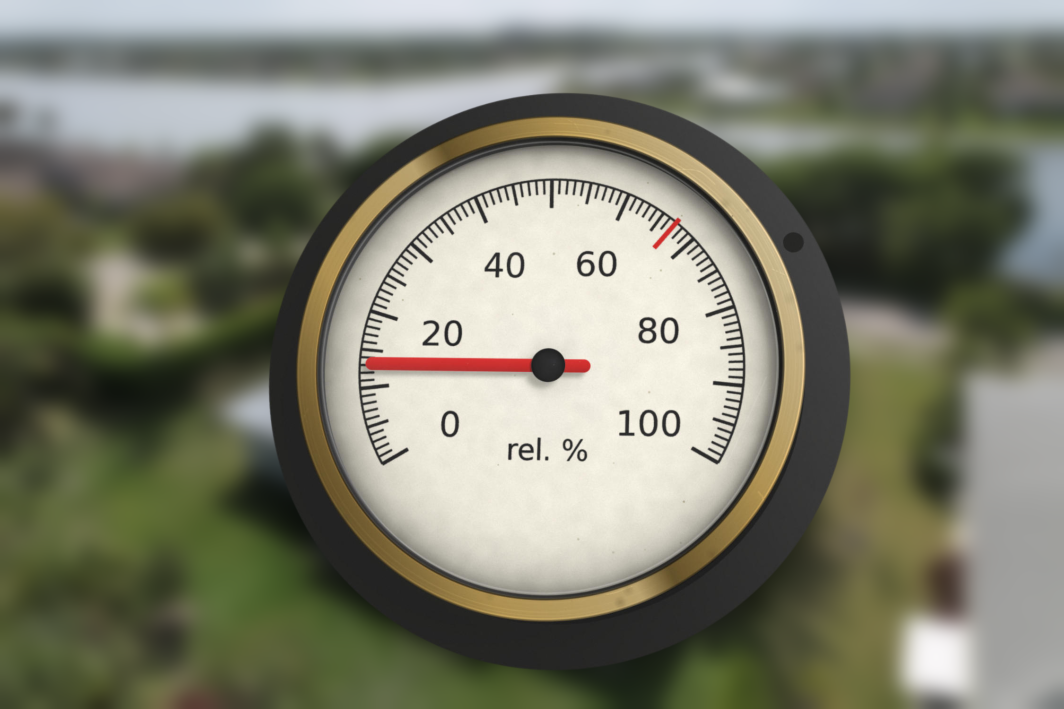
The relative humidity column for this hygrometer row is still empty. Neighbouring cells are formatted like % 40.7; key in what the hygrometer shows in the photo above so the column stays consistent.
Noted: % 13
